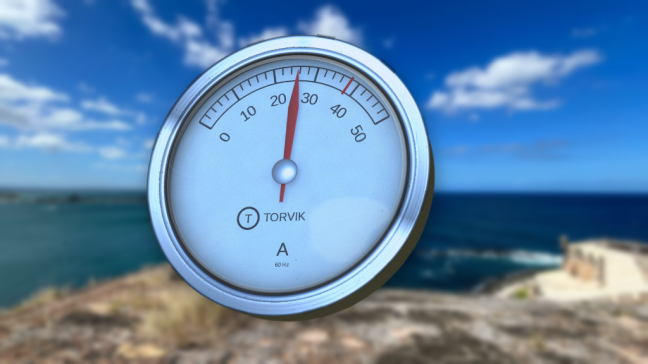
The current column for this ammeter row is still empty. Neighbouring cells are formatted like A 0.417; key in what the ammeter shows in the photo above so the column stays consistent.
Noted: A 26
